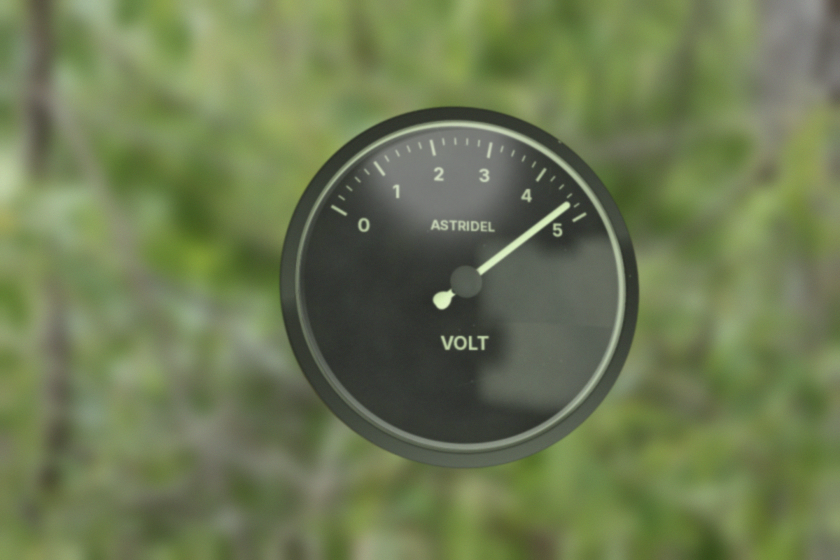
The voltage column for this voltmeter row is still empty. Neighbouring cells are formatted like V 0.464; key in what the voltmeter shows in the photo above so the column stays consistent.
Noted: V 4.7
